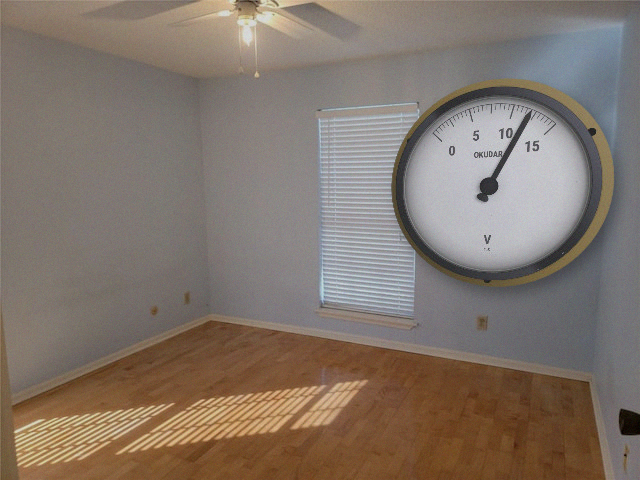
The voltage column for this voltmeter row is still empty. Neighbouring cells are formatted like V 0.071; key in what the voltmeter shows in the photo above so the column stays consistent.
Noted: V 12
